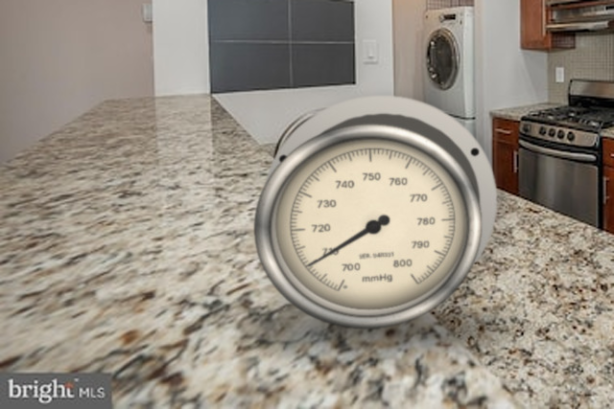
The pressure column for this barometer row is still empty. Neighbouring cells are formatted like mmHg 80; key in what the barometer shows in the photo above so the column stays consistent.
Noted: mmHg 710
